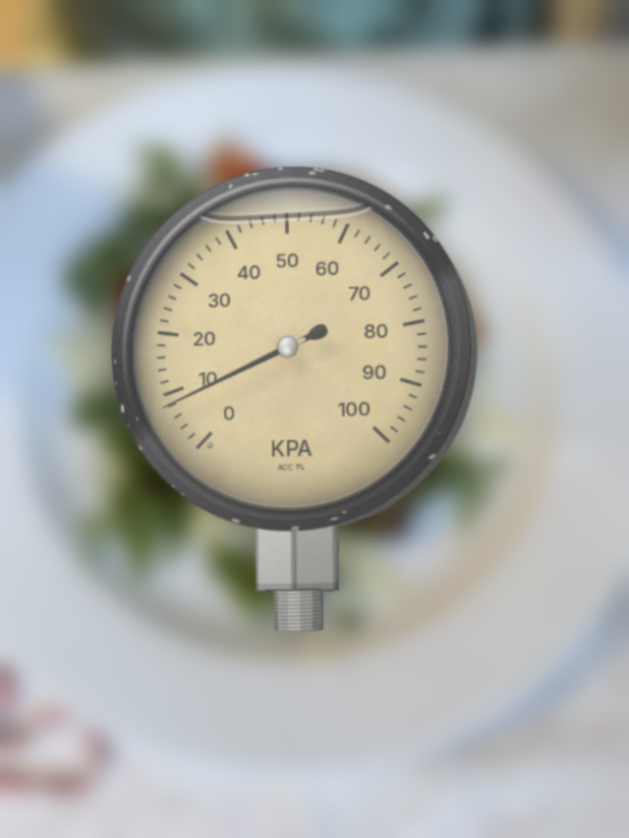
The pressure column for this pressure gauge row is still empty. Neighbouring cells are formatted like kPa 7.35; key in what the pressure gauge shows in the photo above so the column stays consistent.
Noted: kPa 8
